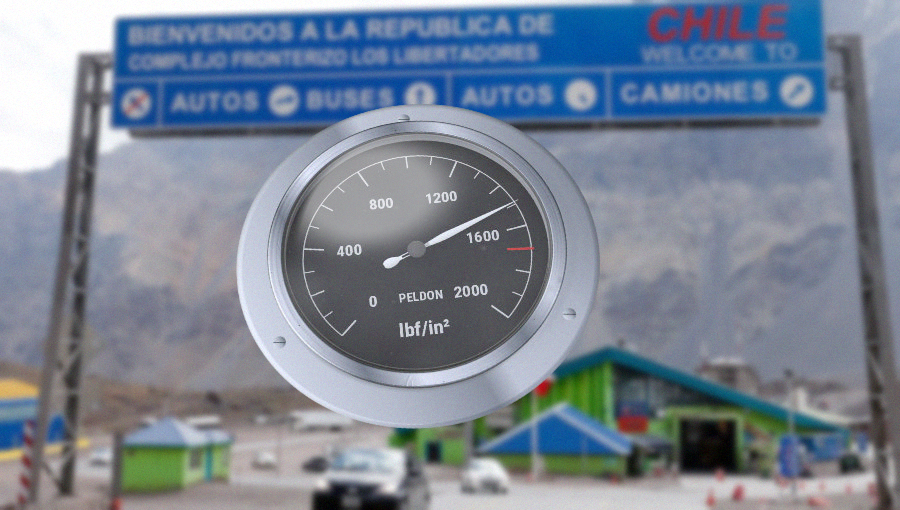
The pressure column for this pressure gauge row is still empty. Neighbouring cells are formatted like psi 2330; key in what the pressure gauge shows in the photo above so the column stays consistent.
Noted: psi 1500
